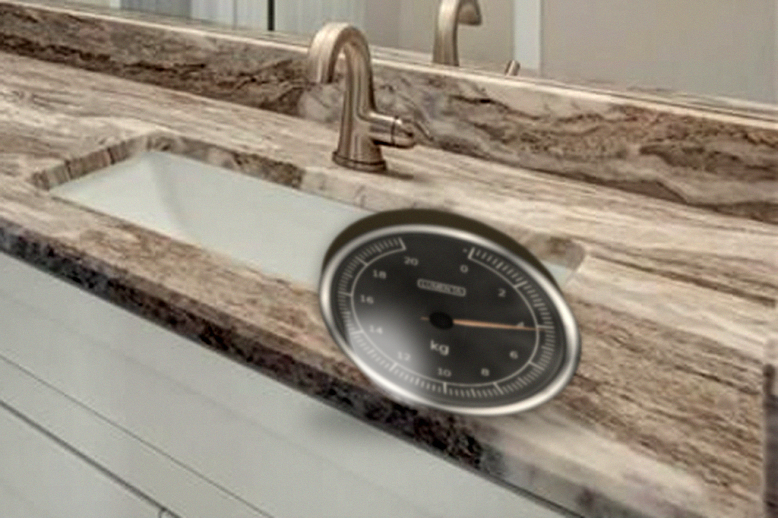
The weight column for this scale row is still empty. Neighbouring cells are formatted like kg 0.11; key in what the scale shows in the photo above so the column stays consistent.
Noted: kg 4
